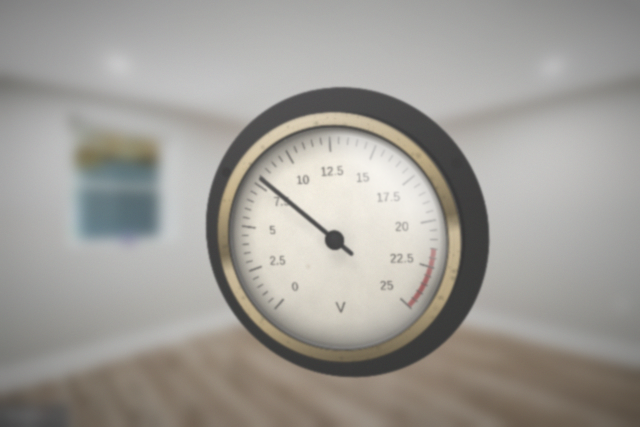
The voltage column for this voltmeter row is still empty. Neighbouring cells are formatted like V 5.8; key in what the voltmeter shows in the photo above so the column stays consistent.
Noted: V 8
